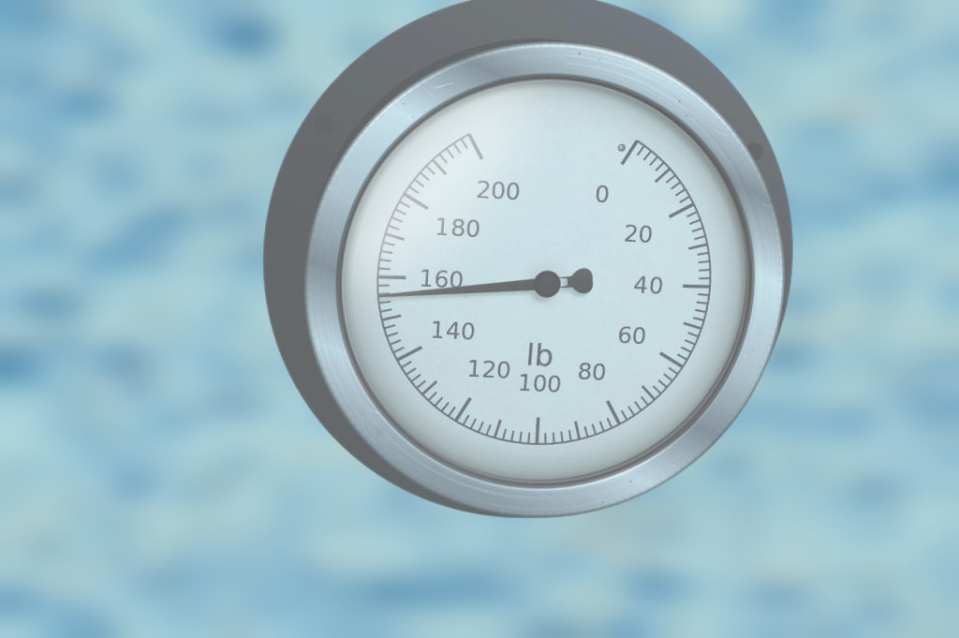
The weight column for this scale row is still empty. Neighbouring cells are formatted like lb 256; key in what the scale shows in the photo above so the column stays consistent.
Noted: lb 156
